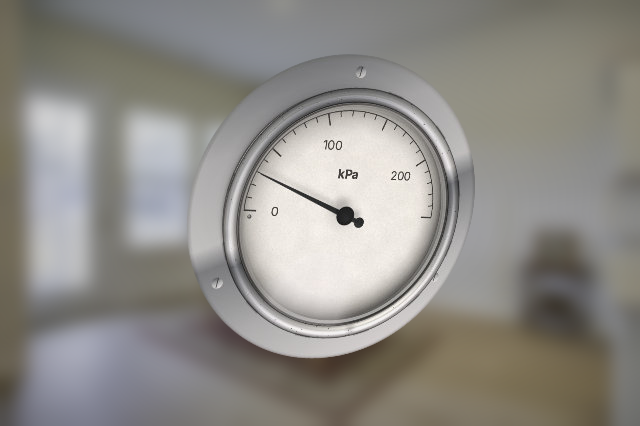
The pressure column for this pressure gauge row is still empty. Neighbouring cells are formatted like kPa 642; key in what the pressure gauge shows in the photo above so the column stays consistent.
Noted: kPa 30
